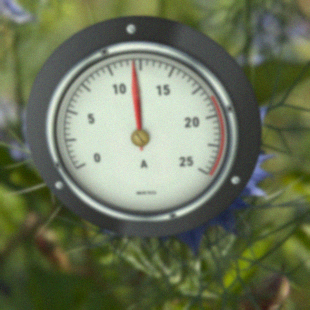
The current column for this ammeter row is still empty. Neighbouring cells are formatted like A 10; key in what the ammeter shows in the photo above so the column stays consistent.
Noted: A 12
